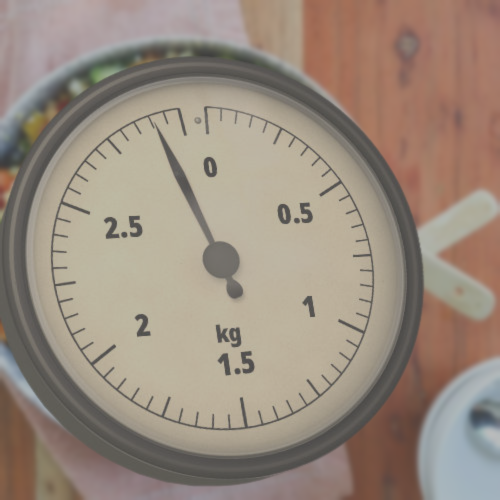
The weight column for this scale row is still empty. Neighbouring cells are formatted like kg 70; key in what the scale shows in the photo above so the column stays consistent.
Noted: kg 2.9
